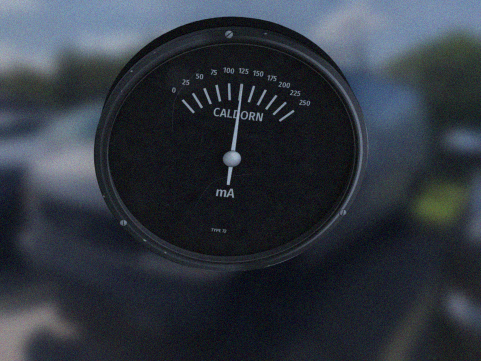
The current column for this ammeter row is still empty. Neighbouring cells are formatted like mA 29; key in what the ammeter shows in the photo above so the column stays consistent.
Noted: mA 125
